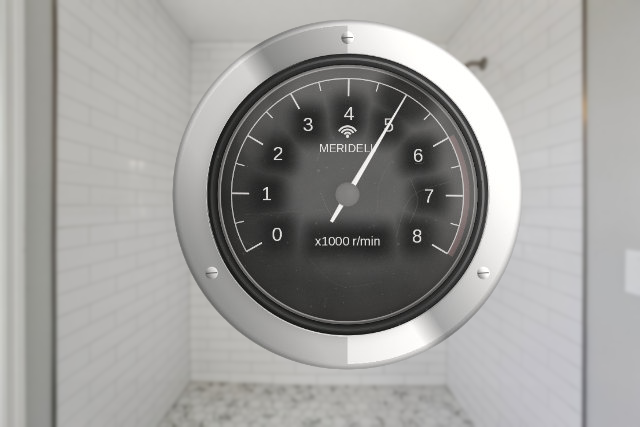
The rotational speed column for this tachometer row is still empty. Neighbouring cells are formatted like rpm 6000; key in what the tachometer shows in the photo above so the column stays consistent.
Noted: rpm 5000
